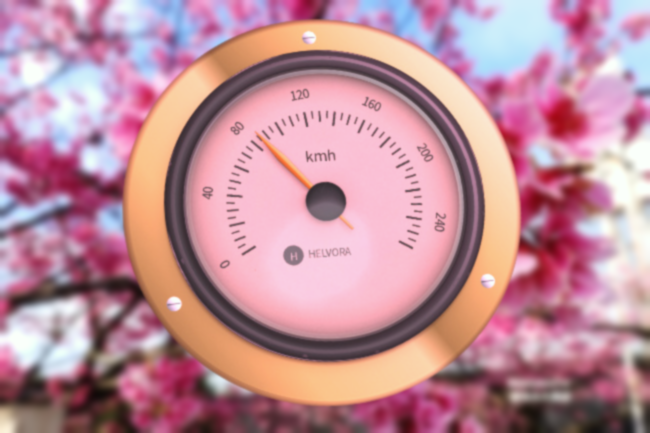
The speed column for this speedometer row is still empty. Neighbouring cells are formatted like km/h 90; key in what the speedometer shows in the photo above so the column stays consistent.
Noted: km/h 85
